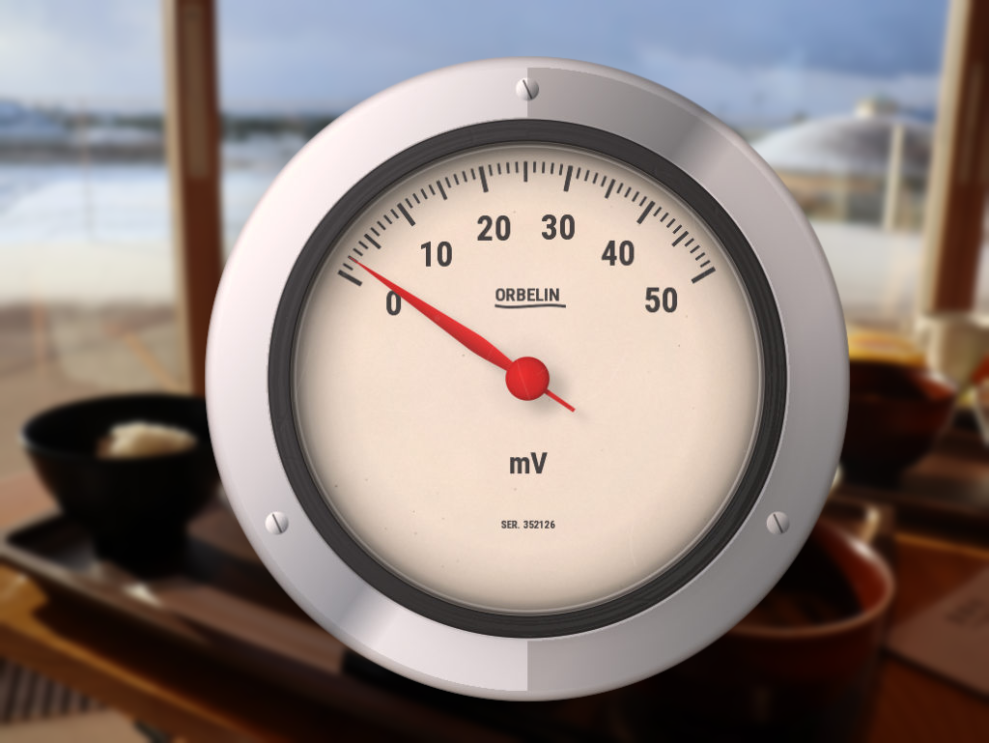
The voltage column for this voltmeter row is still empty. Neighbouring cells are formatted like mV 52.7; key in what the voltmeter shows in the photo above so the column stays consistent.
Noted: mV 2
